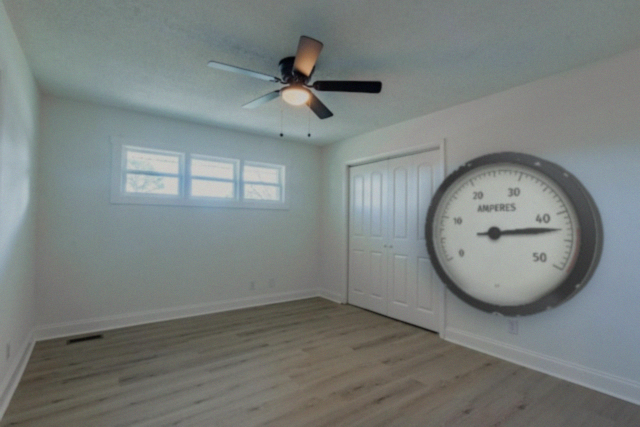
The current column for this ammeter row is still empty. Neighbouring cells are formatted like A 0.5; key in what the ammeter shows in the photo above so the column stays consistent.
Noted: A 43
